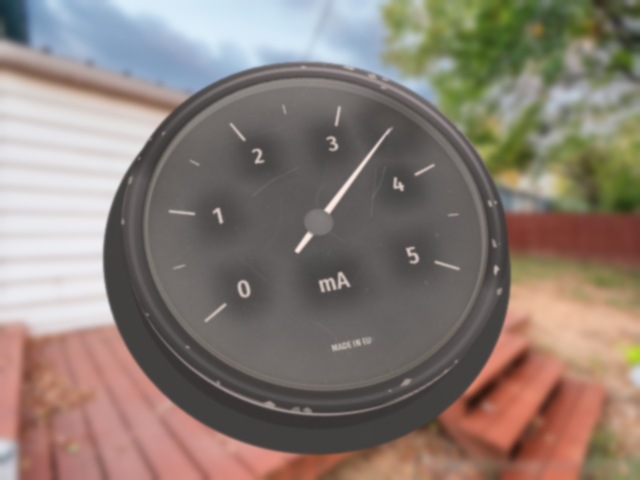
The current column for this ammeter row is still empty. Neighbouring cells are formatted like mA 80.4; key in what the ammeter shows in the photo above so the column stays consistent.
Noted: mA 3.5
